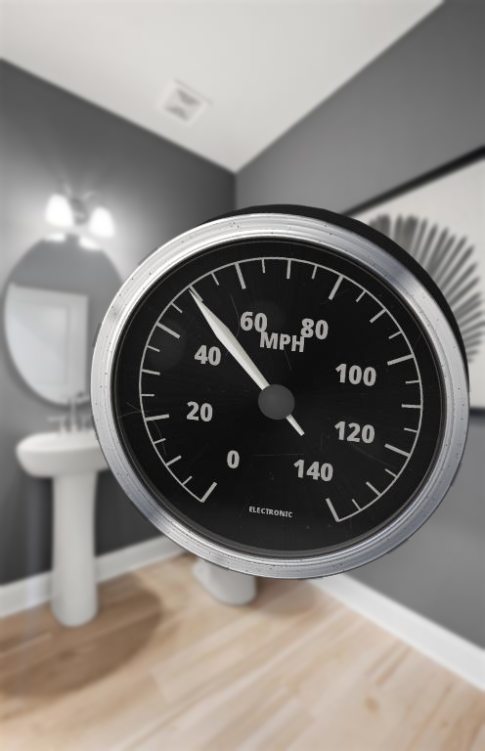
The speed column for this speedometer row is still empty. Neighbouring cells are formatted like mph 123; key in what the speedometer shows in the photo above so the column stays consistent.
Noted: mph 50
